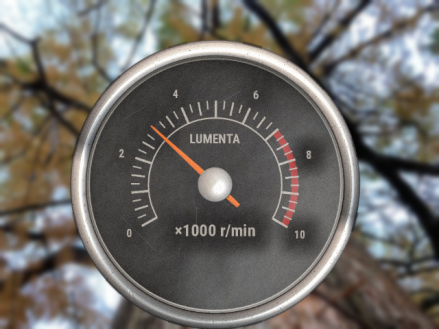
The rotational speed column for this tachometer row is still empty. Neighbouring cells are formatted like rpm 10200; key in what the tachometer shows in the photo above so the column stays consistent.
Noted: rpm 3000
